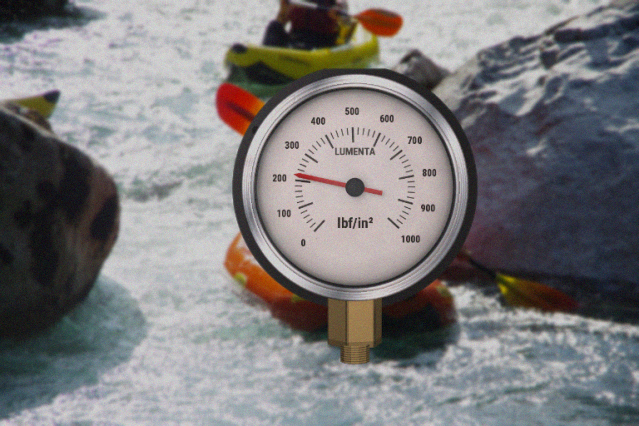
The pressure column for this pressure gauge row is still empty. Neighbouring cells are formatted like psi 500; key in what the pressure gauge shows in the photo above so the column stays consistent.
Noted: psi 220
